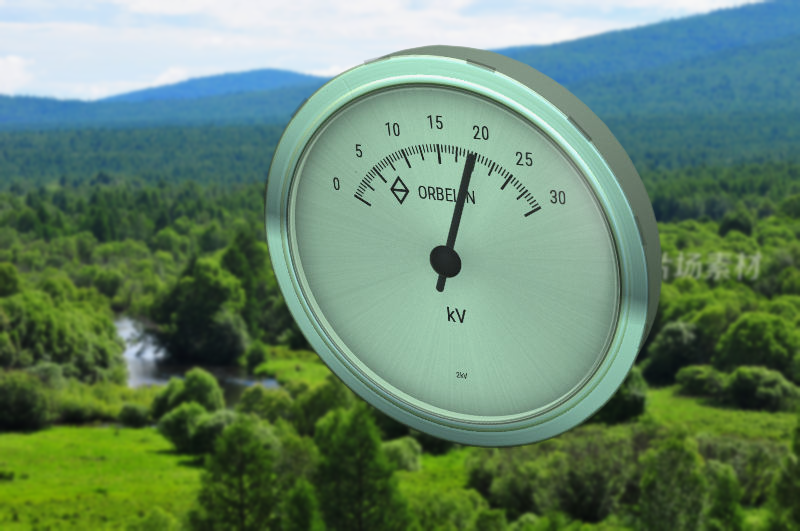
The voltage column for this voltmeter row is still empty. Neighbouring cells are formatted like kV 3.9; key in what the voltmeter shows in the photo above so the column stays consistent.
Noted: kV 20
